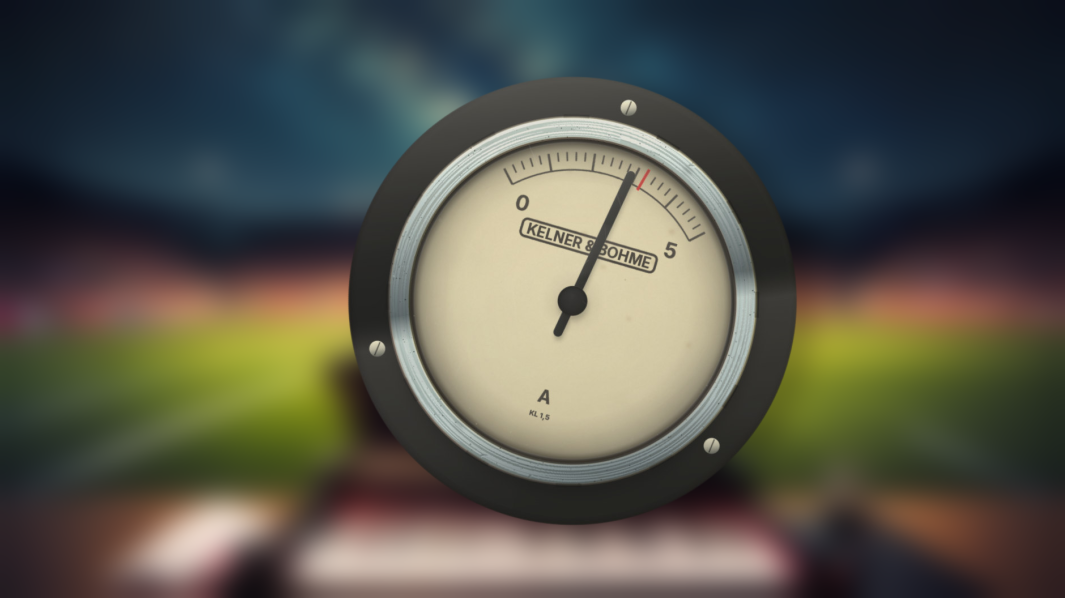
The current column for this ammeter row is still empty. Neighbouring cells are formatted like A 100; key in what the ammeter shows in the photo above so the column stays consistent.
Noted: A 2.9
